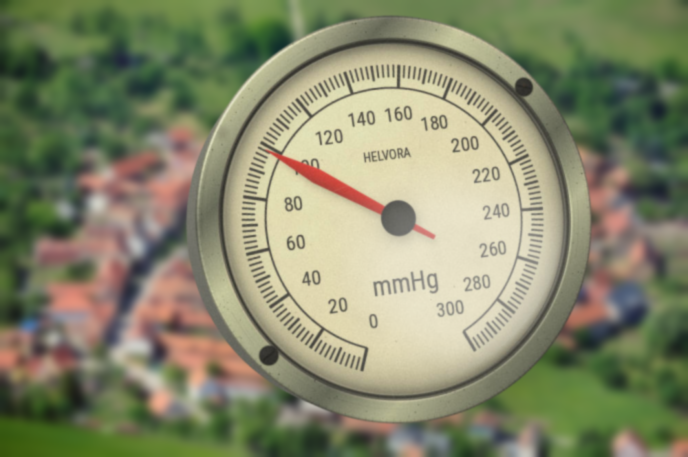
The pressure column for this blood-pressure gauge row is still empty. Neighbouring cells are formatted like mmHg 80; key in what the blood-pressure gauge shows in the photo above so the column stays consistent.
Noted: mmHg 98
